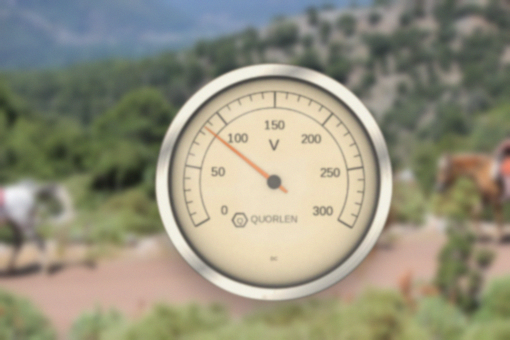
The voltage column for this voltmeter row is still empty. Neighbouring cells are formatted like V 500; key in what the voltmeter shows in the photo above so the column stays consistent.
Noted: V 85
